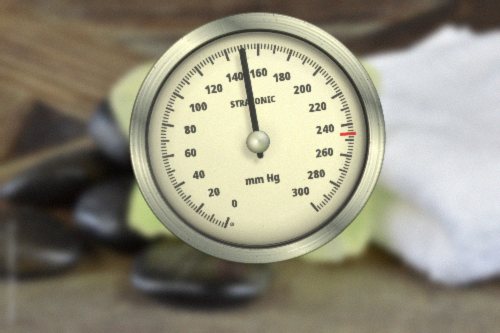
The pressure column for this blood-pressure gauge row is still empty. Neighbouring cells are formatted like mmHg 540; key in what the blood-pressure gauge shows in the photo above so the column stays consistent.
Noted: mmHg 150
